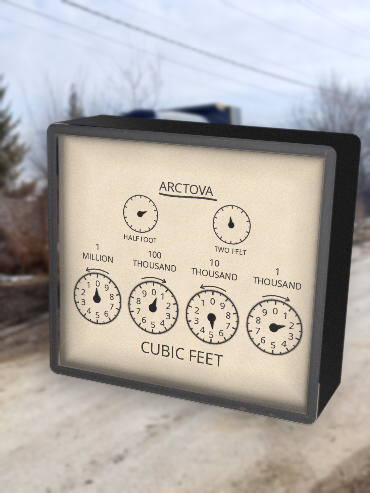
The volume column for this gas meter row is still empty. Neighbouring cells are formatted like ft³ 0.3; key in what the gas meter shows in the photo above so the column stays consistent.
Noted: ft³ 5200
